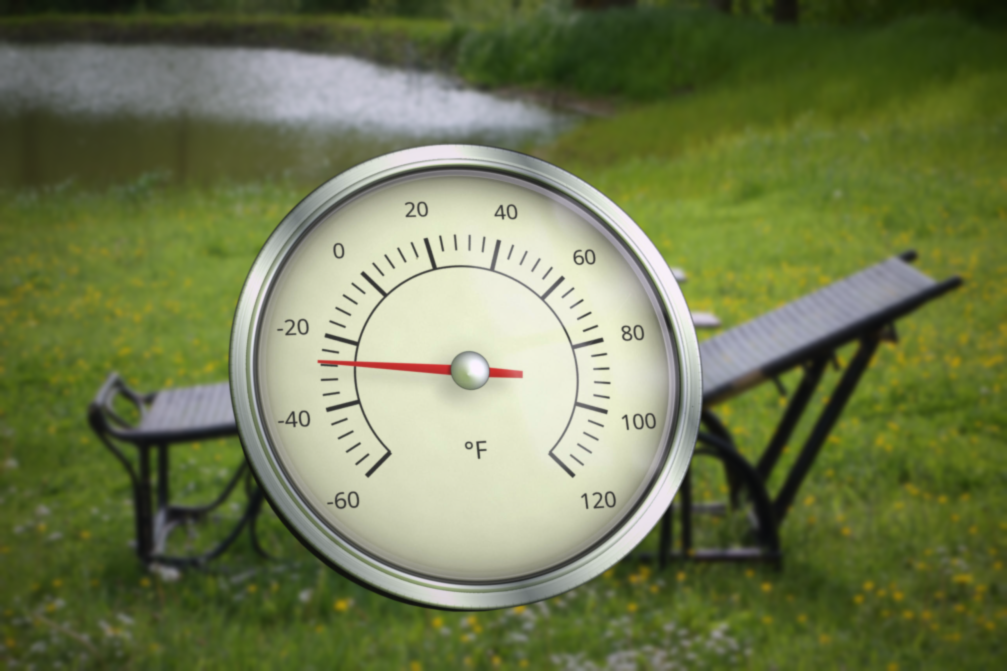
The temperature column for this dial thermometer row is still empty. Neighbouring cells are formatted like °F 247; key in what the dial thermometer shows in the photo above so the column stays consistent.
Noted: °F -28
